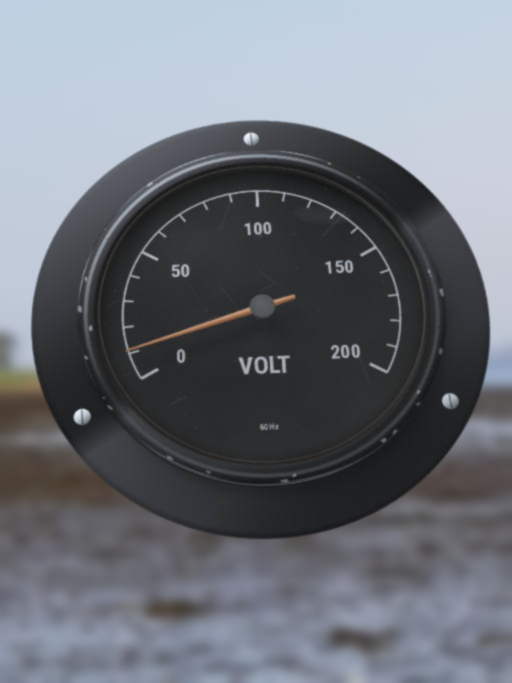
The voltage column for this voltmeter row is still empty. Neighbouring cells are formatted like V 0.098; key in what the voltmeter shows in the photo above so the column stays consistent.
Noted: V 10
